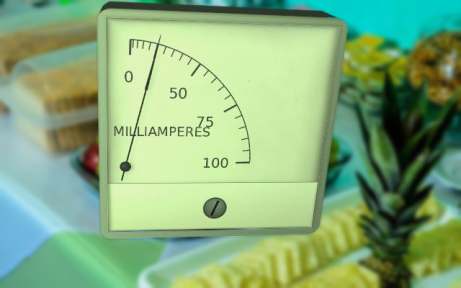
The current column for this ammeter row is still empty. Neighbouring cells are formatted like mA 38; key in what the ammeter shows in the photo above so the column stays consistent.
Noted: mA 25
